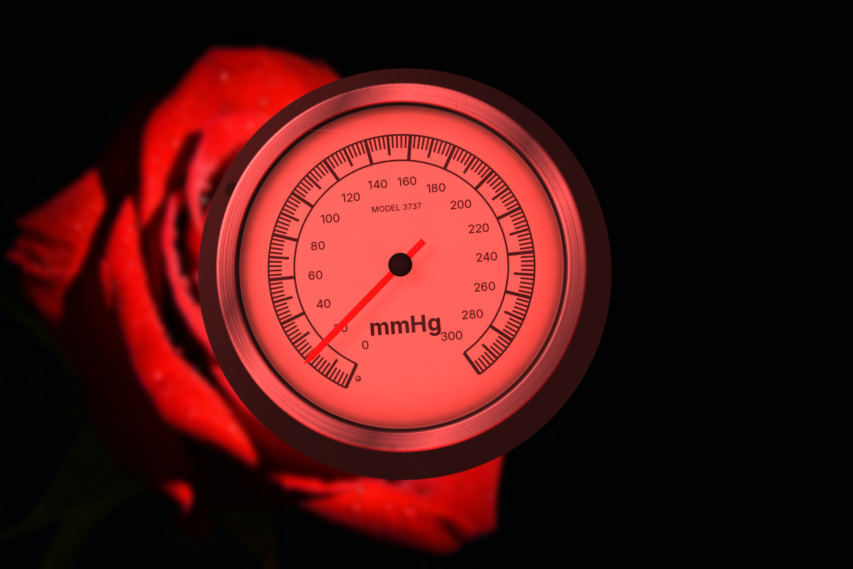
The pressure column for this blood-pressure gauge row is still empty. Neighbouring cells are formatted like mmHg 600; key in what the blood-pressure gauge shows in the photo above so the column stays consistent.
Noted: mmHg 20
